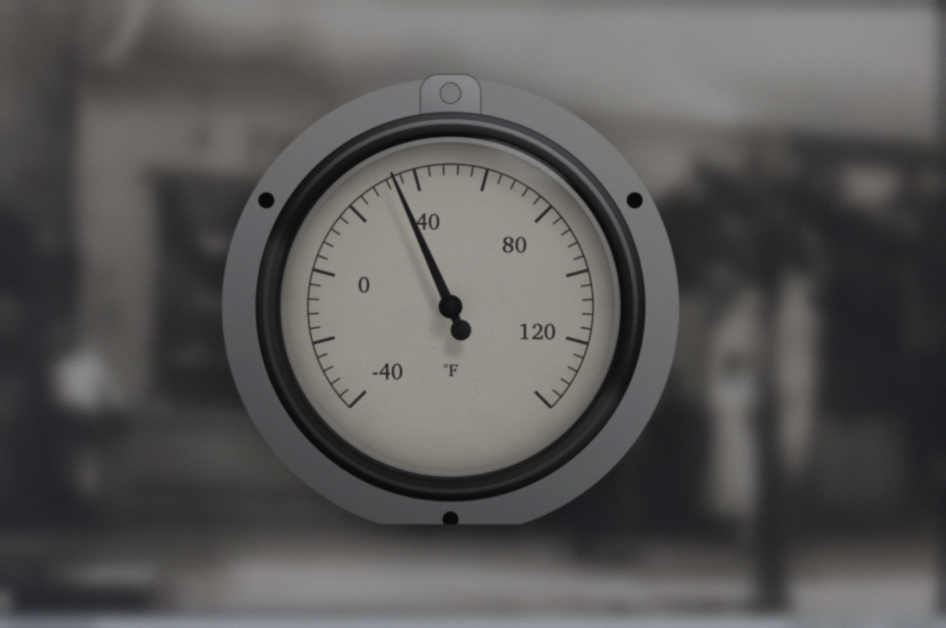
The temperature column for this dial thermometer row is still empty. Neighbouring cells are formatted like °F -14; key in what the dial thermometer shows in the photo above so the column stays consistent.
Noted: °F 34
